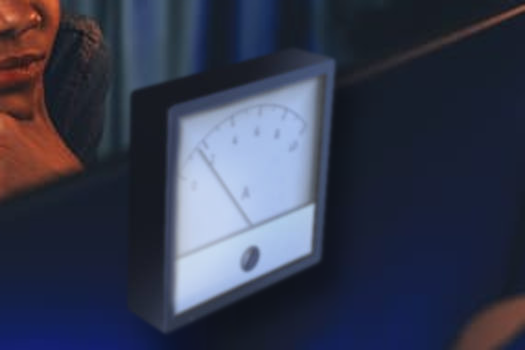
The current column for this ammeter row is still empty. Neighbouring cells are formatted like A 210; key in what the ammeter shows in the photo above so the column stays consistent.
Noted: A 1.5
